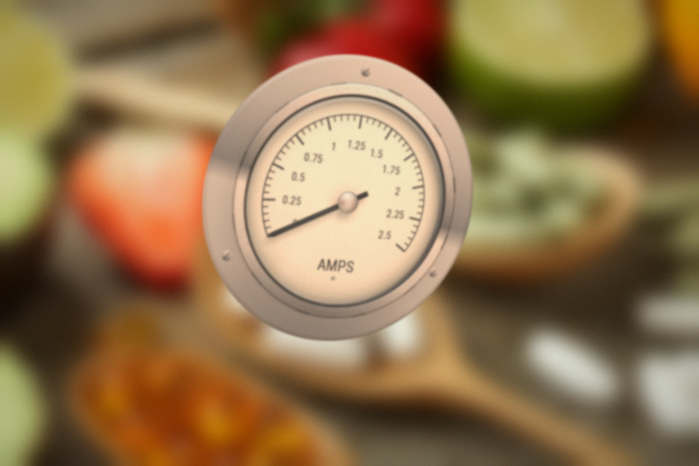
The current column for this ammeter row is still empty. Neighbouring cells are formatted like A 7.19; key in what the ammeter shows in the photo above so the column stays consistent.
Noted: A 0
